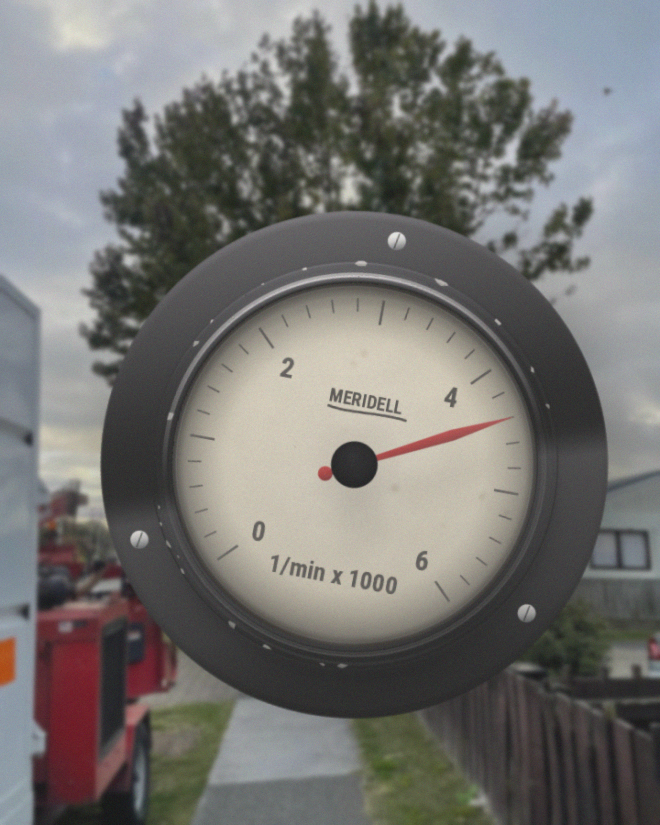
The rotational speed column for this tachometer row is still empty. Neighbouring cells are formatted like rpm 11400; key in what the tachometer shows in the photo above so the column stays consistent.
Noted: rpm 4400
